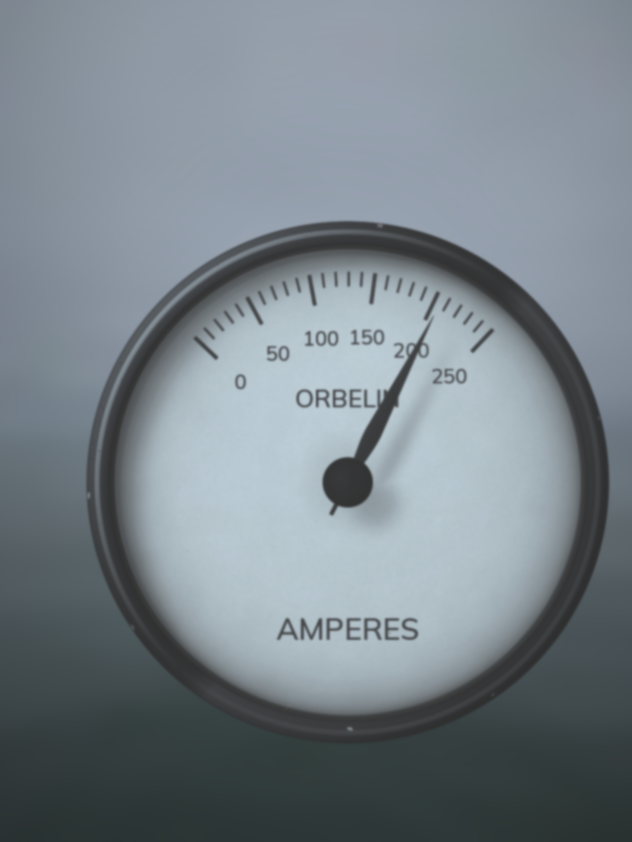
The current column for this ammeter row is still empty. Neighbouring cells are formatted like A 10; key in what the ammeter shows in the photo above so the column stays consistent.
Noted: A 205
